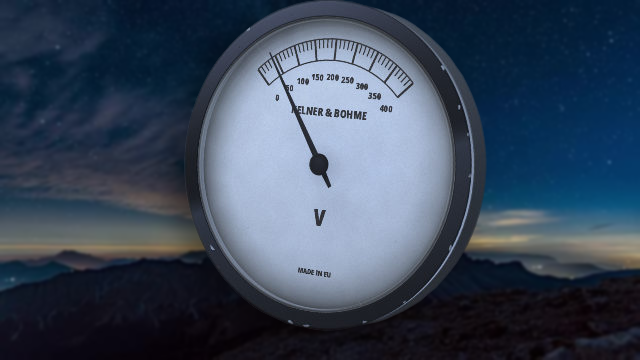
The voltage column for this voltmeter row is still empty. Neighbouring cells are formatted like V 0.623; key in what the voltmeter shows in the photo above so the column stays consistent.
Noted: V 50
